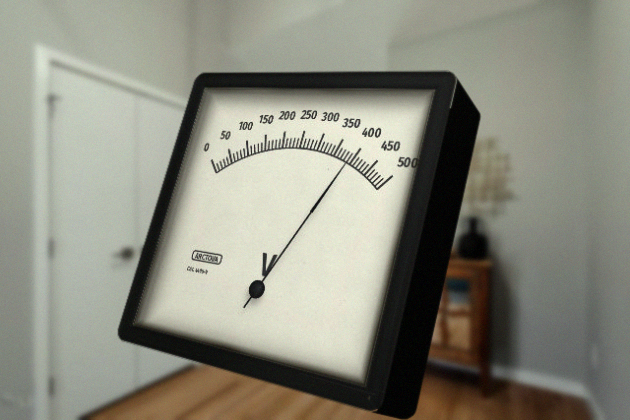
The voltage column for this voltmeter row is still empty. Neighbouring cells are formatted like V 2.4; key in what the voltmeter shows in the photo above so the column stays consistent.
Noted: V 400
